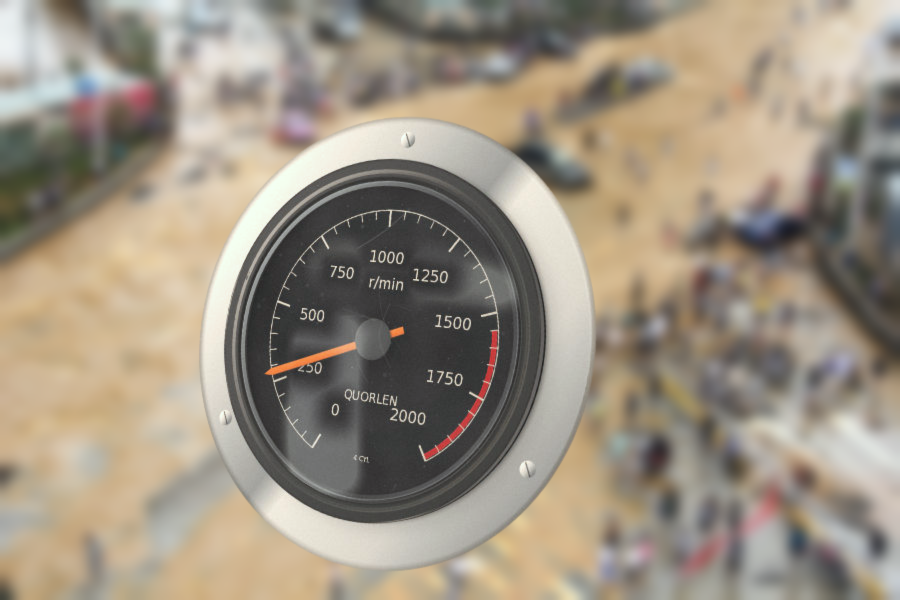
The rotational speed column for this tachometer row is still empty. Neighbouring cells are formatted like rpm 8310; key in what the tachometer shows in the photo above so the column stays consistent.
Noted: rpm 275
